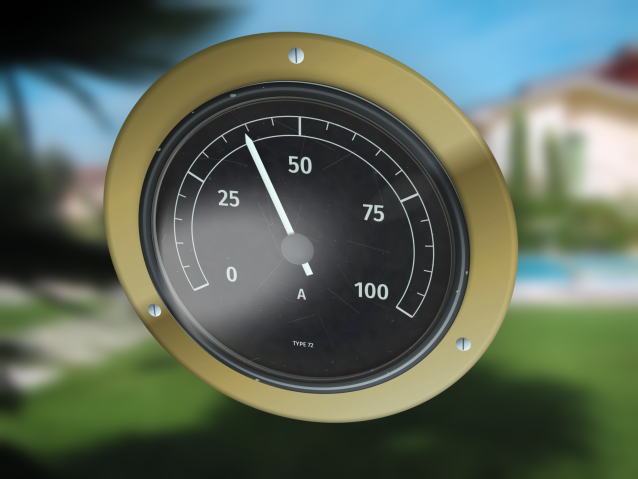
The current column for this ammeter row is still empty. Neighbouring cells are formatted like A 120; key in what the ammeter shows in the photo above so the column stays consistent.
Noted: A 40
